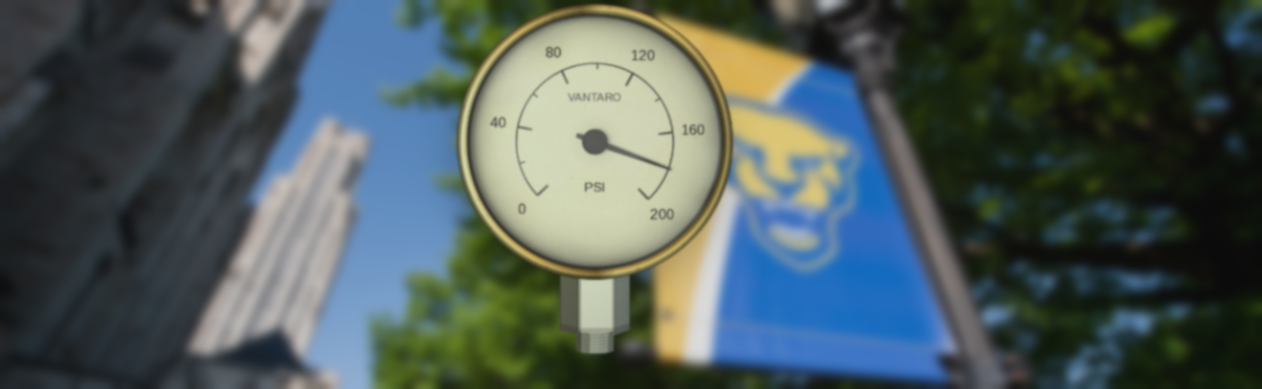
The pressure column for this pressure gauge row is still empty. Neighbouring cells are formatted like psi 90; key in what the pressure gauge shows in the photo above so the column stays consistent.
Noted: psi 180
